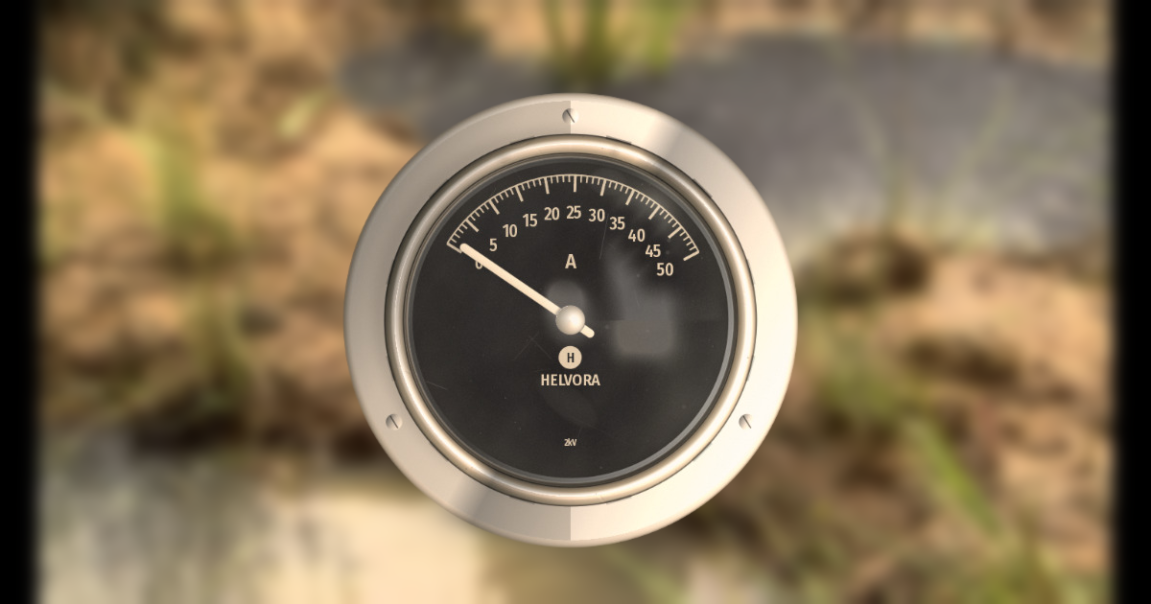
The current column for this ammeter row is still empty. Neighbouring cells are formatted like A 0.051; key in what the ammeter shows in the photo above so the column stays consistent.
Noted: A 1
